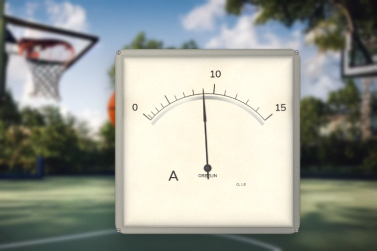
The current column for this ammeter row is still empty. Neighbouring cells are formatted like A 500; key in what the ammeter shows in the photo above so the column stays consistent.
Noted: A 9
